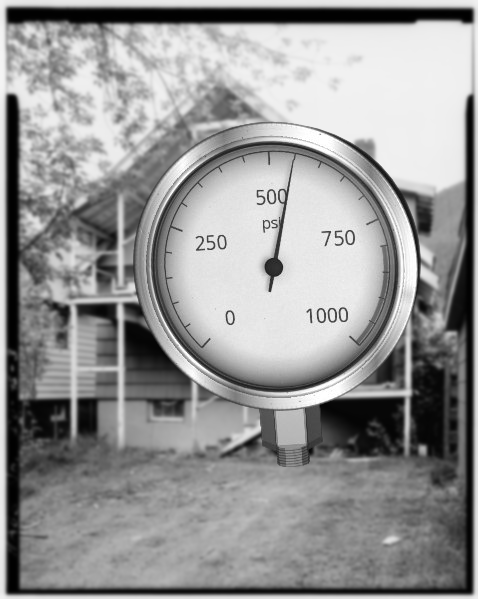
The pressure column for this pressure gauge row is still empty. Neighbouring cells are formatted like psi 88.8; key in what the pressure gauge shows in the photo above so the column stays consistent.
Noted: psi 550
